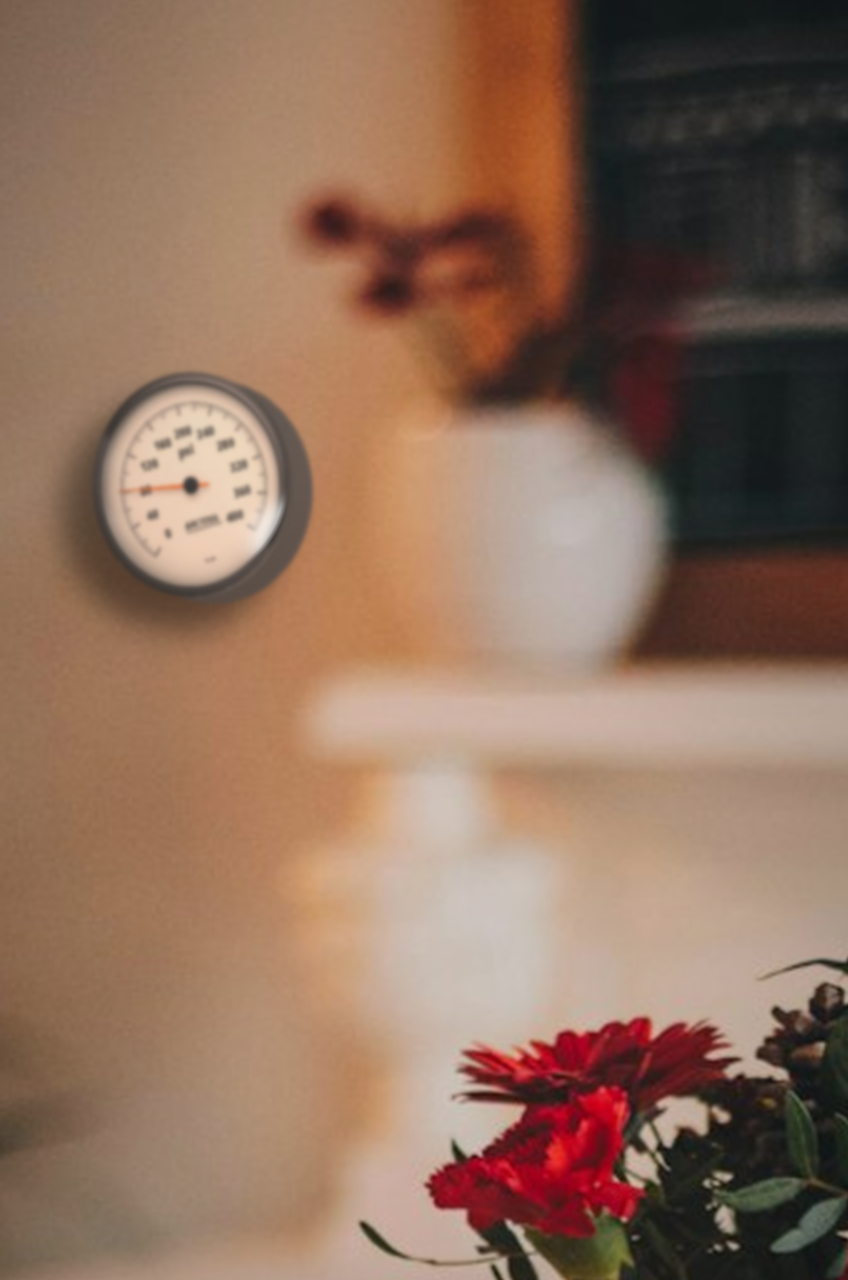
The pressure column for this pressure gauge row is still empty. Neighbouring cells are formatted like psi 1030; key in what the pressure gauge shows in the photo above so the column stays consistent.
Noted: psi 80
